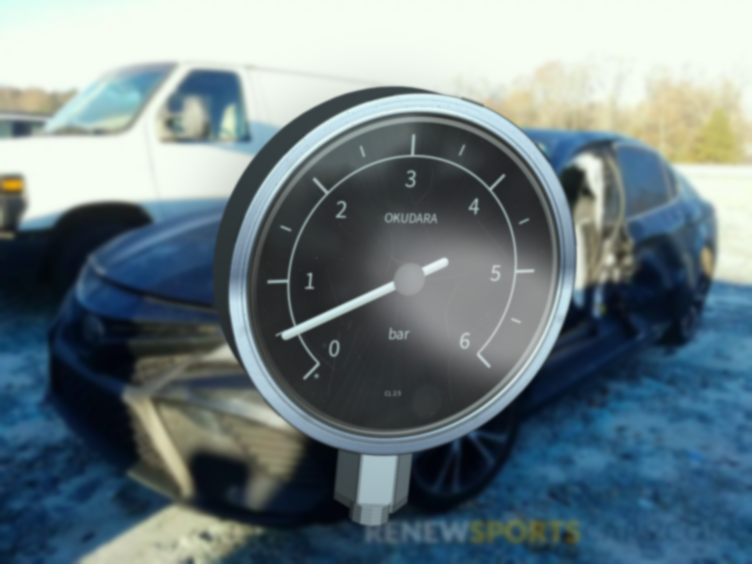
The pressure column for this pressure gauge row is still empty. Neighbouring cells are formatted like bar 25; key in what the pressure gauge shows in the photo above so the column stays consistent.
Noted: bar 0.5
